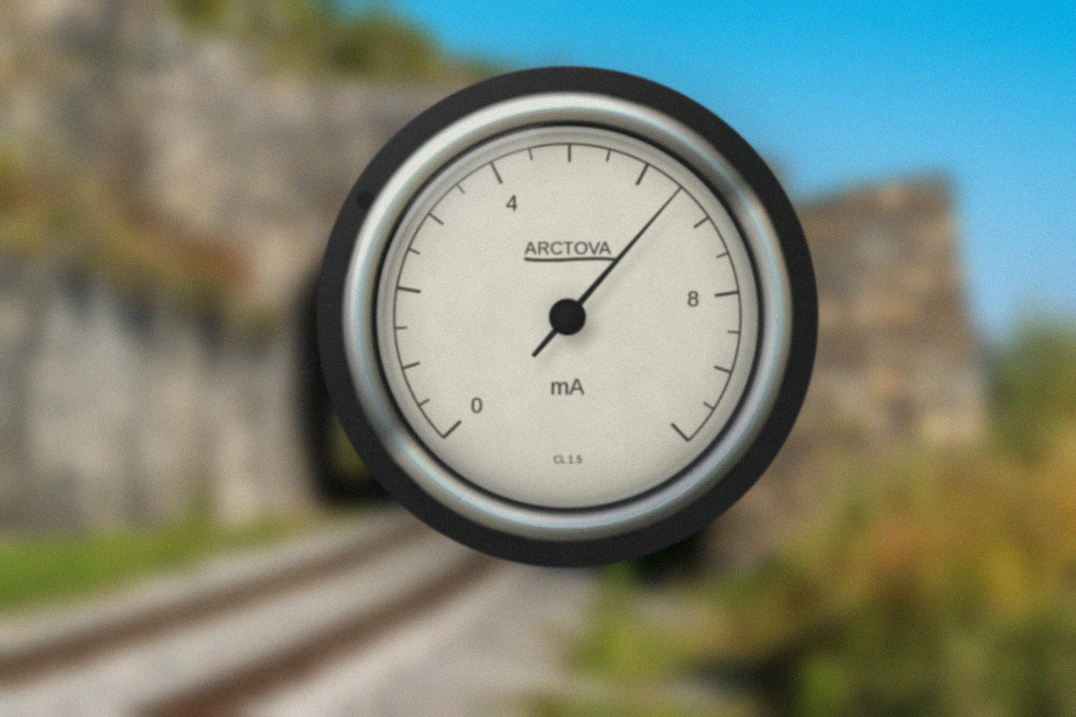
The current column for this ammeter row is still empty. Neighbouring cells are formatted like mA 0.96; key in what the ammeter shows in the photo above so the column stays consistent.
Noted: mA 6.5
